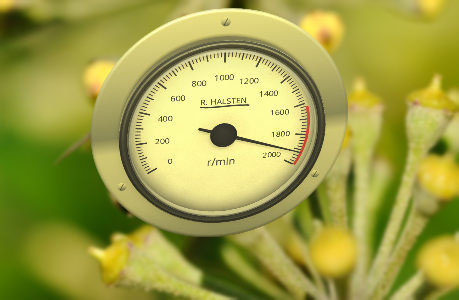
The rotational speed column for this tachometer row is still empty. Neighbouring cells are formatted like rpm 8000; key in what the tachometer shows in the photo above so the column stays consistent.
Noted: rpm 1900
